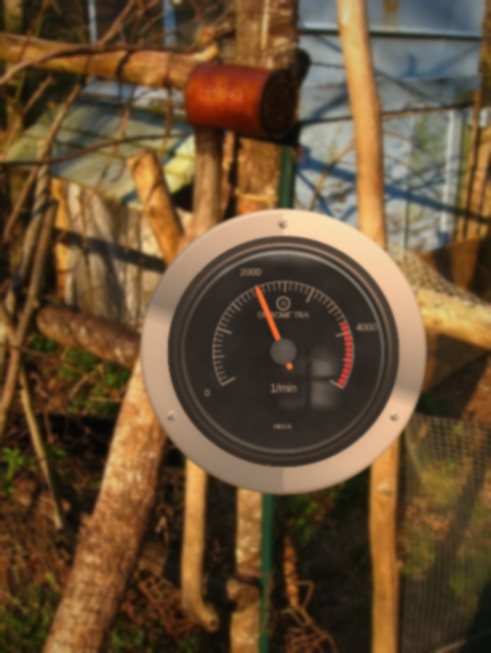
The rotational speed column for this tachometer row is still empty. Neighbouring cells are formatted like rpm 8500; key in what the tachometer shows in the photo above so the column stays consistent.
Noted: rpm 2000
